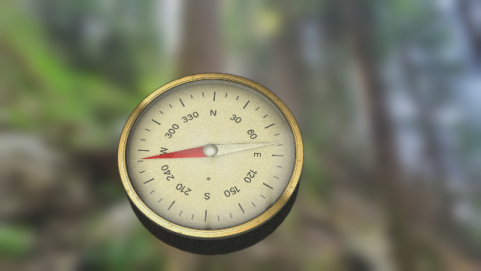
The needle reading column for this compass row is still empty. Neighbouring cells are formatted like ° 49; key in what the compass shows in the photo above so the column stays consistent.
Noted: ° 260
